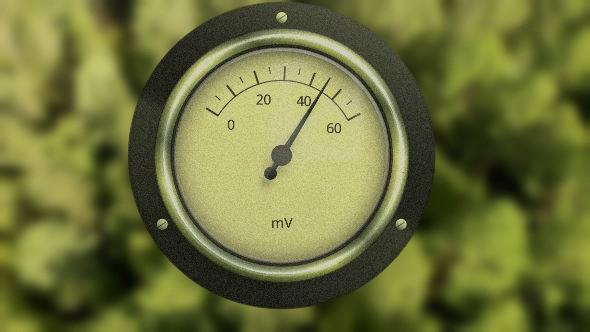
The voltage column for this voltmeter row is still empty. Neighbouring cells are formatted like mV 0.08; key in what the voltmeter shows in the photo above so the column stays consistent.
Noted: mV 45
